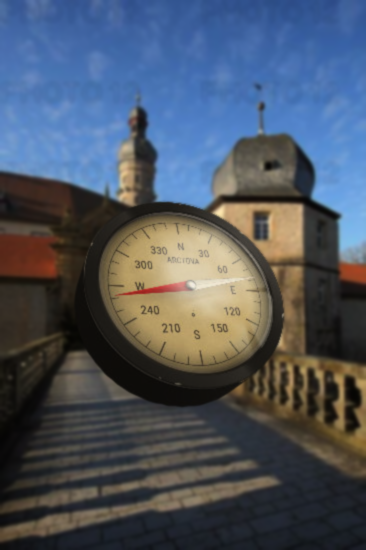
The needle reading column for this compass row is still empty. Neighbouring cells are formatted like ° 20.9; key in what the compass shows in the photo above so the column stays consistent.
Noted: ° 260
